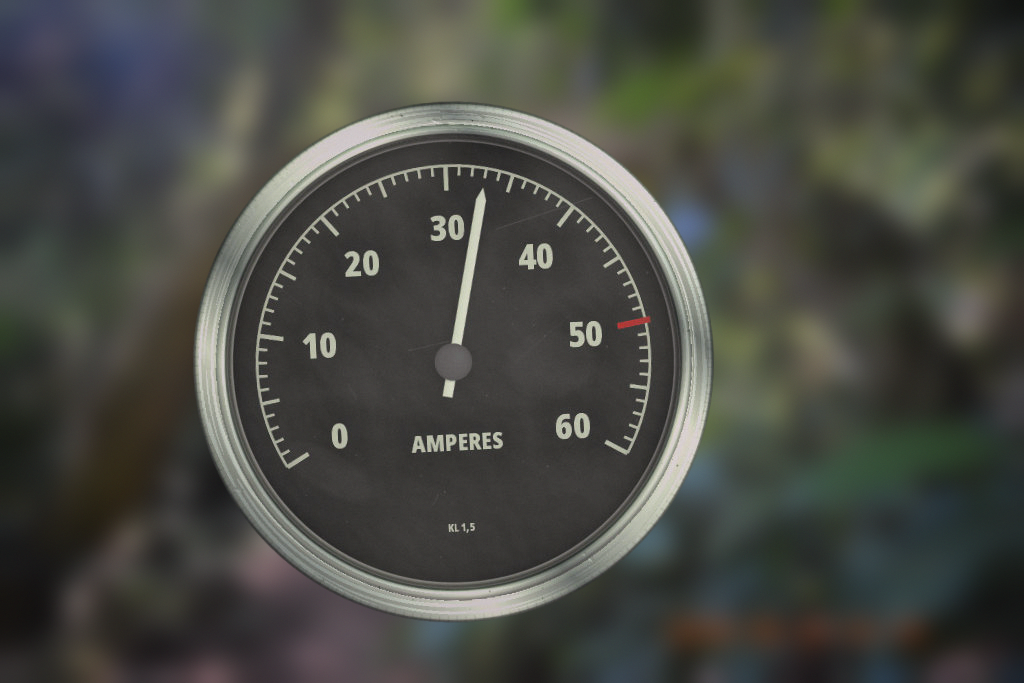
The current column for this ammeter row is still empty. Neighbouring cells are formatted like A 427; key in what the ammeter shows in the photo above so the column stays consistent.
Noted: A 33
